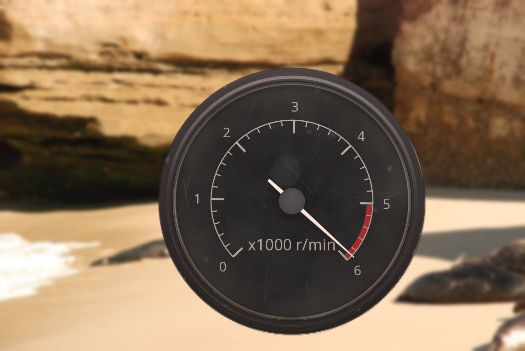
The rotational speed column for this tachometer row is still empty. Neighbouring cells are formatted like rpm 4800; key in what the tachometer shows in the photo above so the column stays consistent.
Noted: rpm 5900
